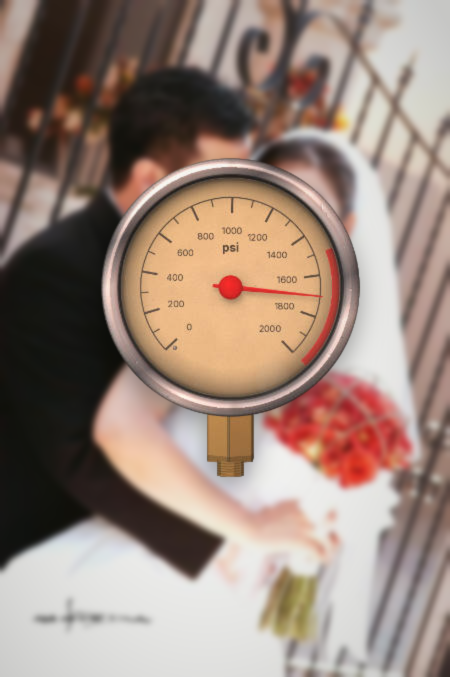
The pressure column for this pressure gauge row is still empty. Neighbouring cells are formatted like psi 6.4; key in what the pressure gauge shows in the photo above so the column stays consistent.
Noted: psi 1700
